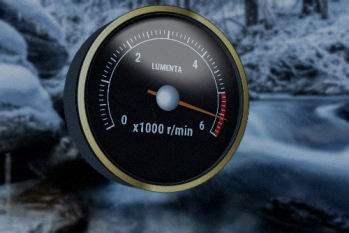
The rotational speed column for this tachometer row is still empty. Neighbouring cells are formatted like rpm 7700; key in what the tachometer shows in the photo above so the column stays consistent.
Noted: rpm 5600
